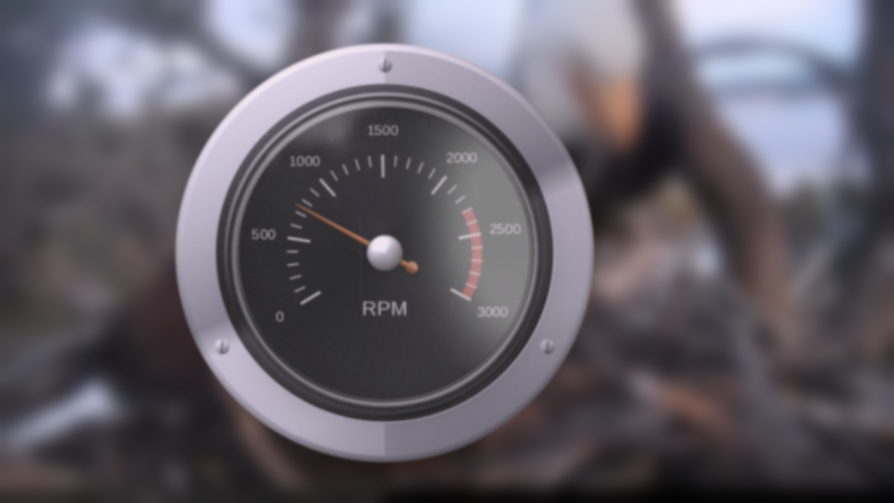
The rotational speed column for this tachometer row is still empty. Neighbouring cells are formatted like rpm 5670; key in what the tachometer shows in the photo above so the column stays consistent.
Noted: rpm 750
